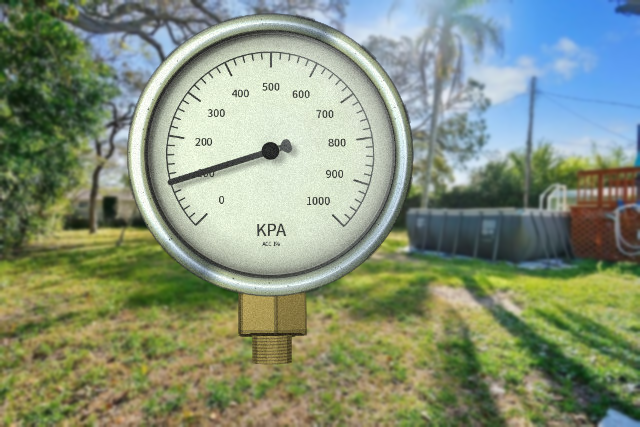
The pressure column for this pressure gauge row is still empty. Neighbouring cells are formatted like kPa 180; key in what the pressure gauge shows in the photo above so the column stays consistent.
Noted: kPa 100
